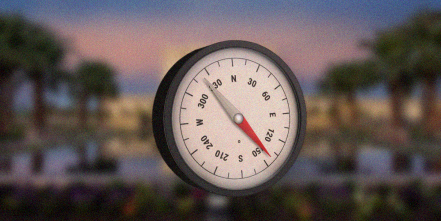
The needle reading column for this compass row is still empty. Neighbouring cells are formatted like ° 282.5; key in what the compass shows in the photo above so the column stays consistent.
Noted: ° 142.5
